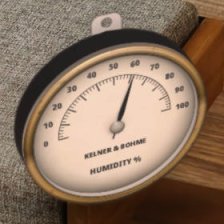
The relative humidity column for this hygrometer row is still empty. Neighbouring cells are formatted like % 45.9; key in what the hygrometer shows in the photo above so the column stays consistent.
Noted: % 60
